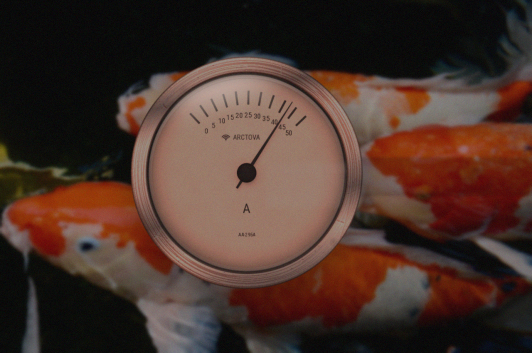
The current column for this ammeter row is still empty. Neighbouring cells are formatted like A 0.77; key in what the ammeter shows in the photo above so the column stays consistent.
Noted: A 42.5
